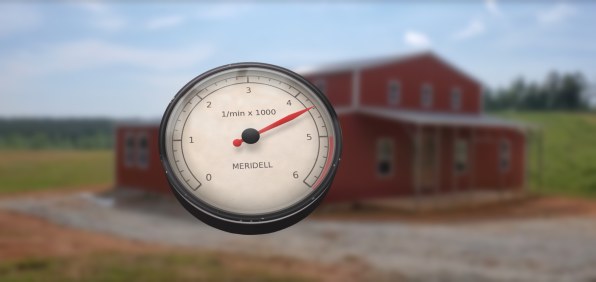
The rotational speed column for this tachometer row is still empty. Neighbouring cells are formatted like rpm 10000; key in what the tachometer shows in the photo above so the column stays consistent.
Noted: rpm 4400
